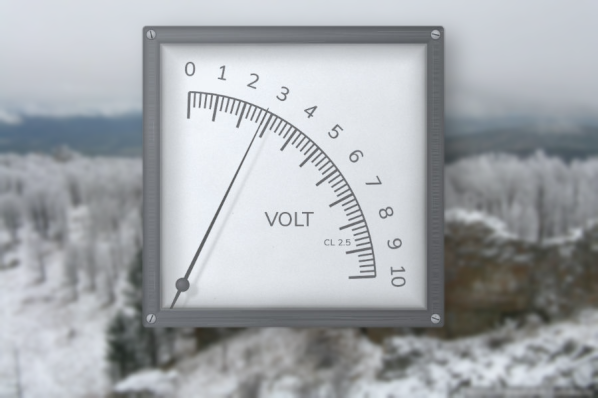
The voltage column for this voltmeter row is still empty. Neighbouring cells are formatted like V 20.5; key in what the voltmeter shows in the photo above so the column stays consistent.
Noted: V 2.8
